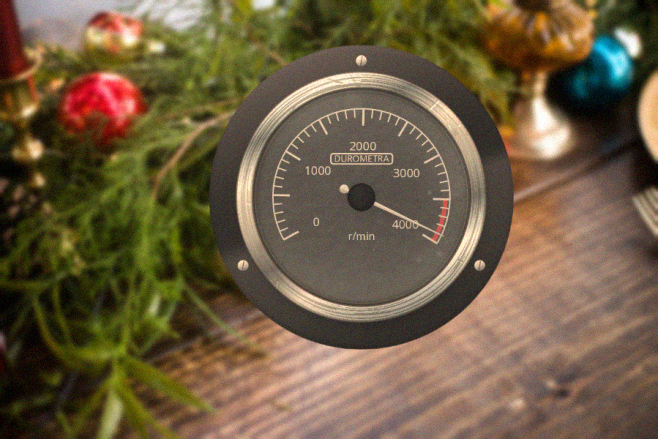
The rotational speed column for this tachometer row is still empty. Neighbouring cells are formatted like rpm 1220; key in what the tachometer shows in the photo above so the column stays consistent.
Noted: rpm 3900
